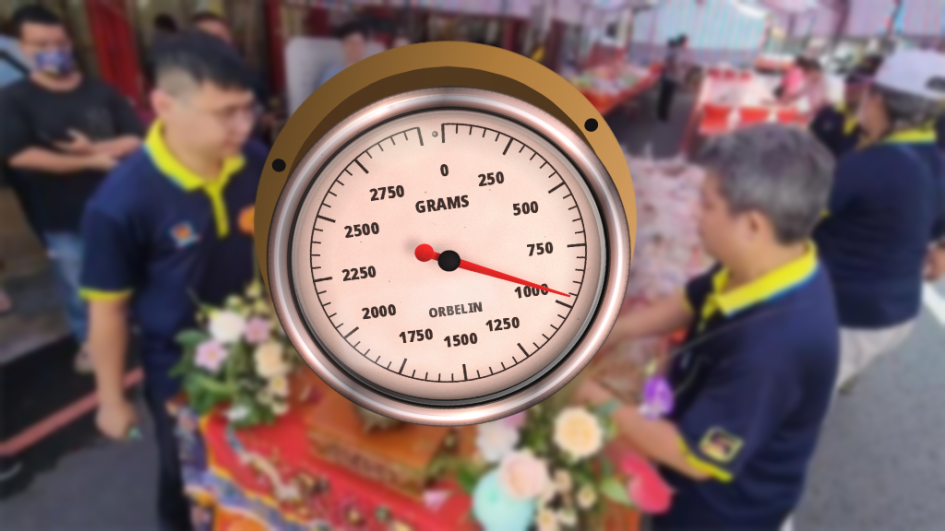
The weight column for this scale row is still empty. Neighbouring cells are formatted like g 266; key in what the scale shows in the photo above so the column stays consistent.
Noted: g 950
